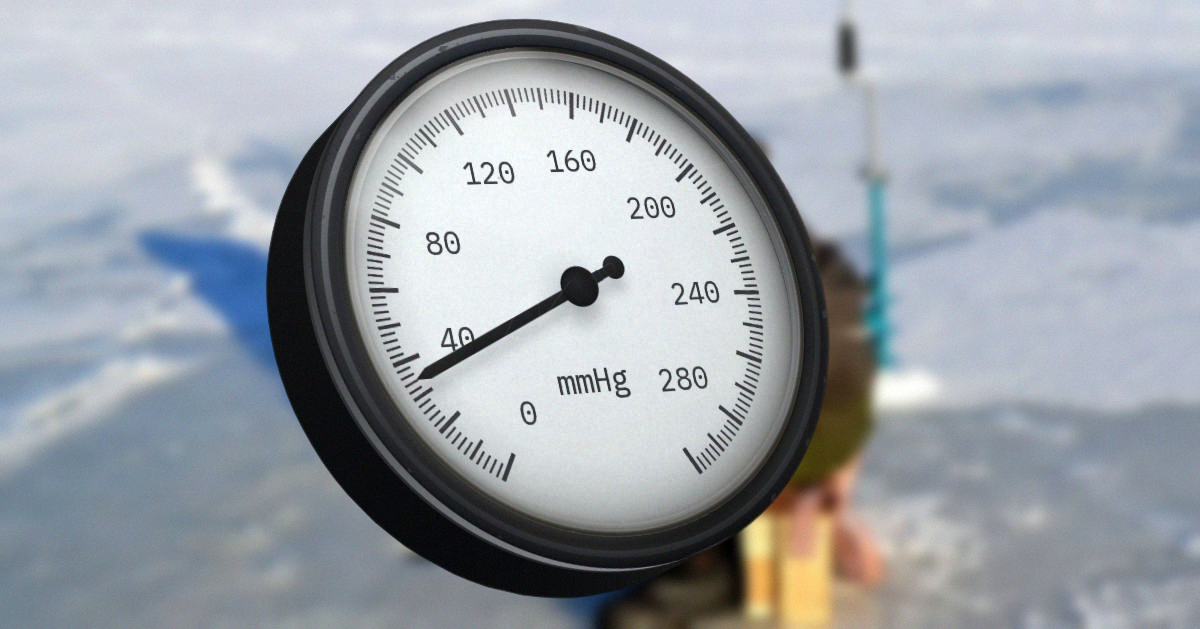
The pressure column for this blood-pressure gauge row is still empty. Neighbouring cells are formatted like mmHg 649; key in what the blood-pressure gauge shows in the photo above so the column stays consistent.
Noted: mmHg 34
